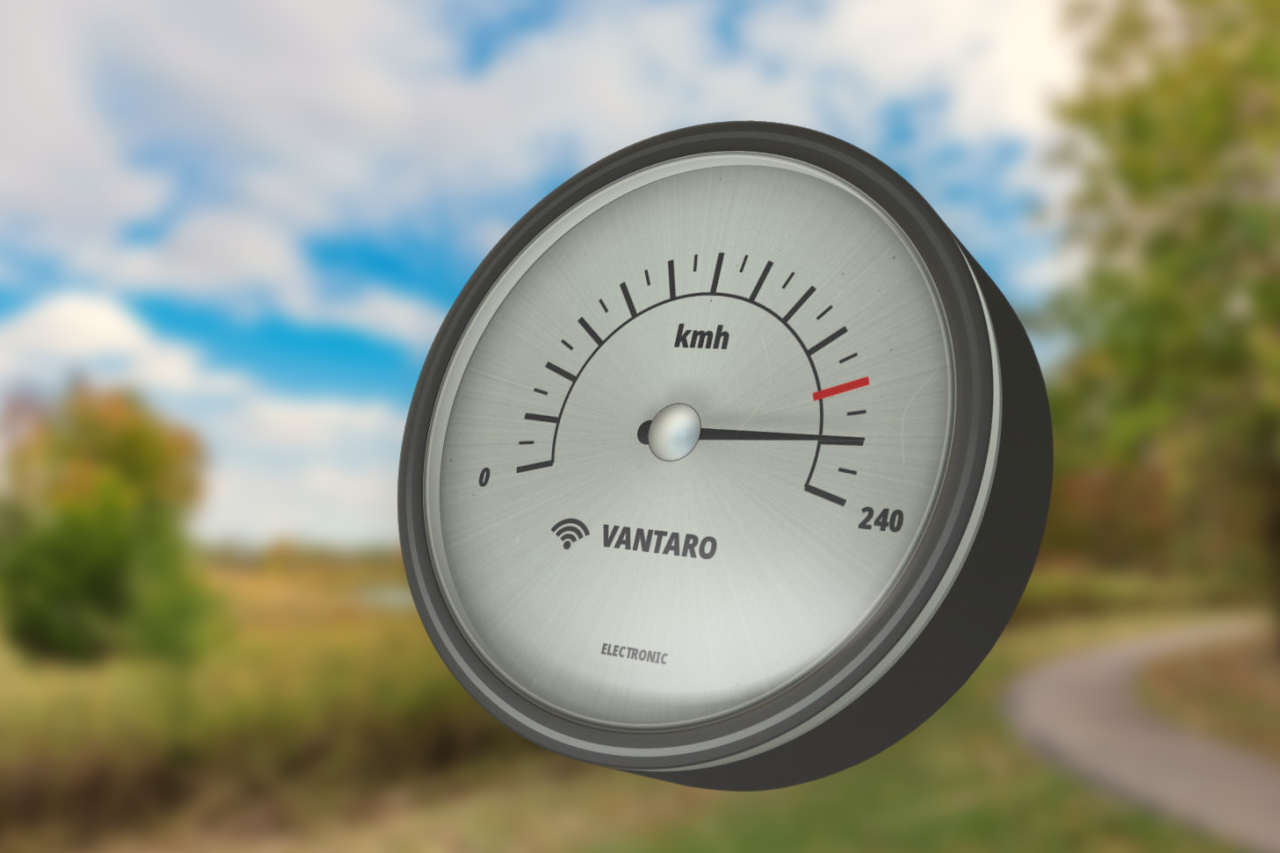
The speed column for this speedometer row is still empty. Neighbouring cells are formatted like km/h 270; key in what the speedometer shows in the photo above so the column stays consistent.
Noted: km/h 220
